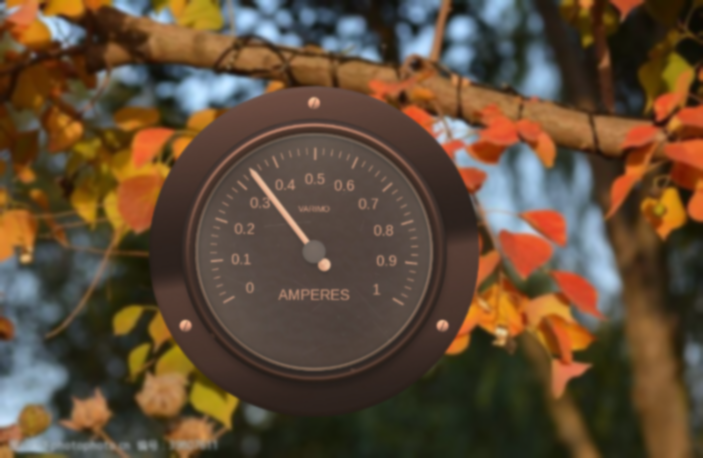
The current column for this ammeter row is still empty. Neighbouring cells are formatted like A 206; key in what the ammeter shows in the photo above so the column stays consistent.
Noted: A 0.34
